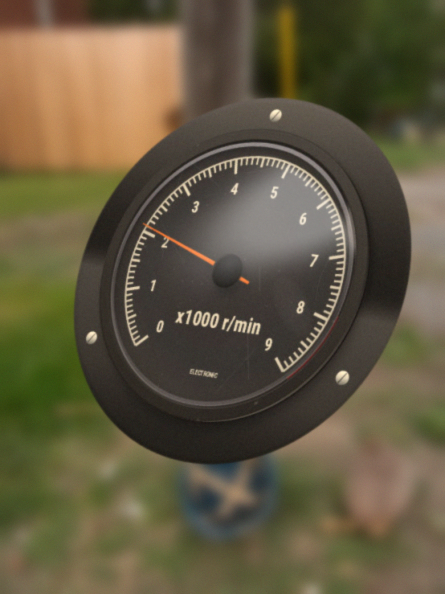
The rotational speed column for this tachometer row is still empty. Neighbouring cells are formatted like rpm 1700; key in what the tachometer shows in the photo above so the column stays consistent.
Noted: rpm 2100
